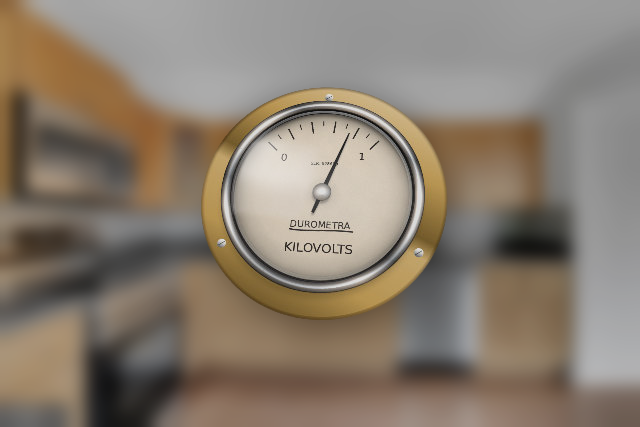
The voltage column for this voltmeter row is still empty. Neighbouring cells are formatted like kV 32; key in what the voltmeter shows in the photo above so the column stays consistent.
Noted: kV 0.75
